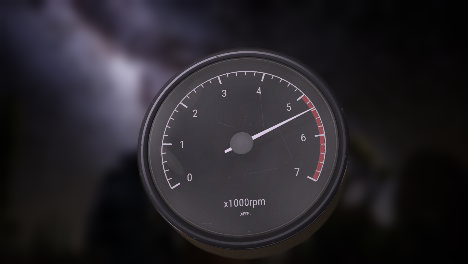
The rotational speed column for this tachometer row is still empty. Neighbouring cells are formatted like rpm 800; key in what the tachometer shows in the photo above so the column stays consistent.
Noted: rpm 5400
